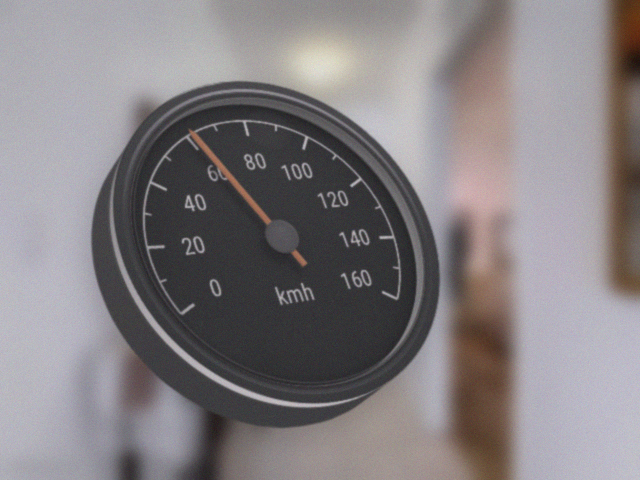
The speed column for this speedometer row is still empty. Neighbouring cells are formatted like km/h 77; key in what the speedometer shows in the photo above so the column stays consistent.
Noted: km/h 60
